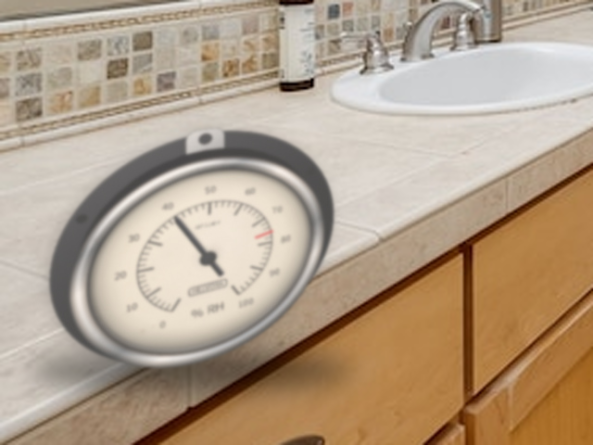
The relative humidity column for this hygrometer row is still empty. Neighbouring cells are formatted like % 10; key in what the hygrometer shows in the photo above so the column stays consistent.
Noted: % 40
